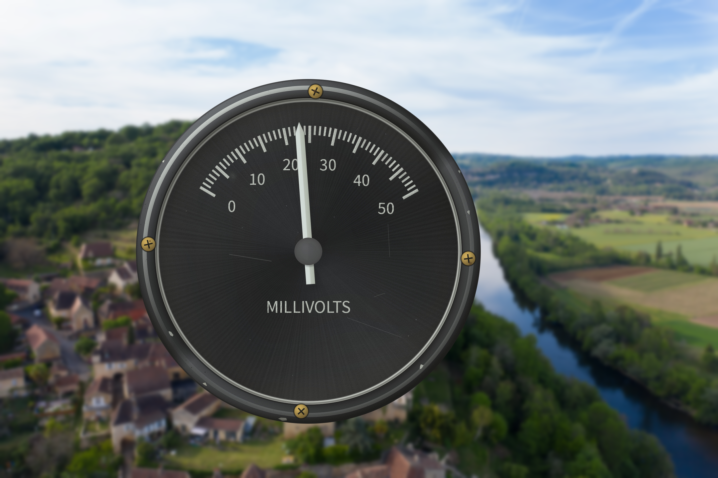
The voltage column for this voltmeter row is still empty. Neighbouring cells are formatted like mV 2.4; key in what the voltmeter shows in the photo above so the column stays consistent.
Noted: mV 23
